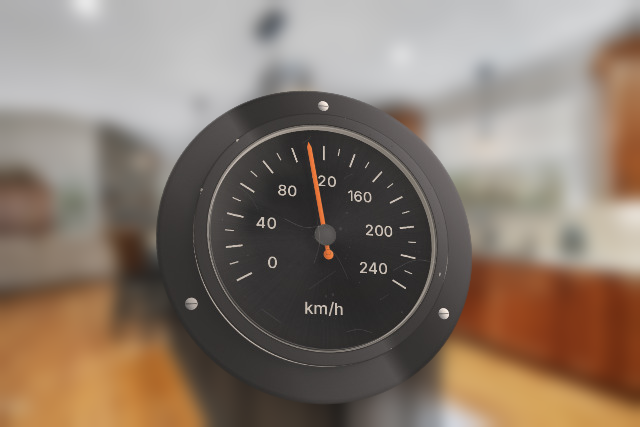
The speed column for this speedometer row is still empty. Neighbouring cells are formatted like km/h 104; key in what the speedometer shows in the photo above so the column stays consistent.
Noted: km/h 110
